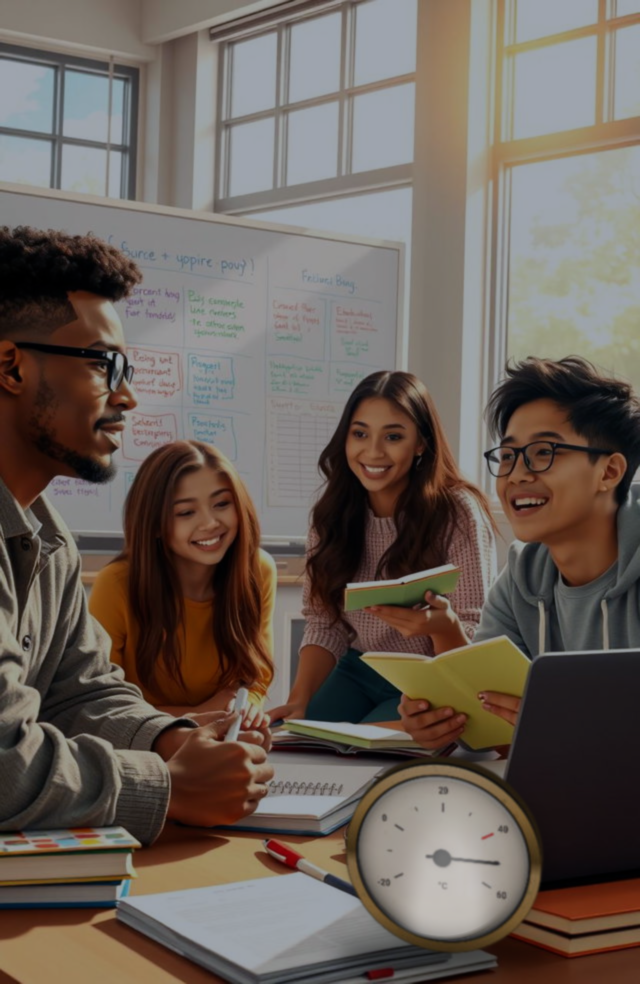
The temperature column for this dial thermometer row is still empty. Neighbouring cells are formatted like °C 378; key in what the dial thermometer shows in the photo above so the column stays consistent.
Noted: °C 50
